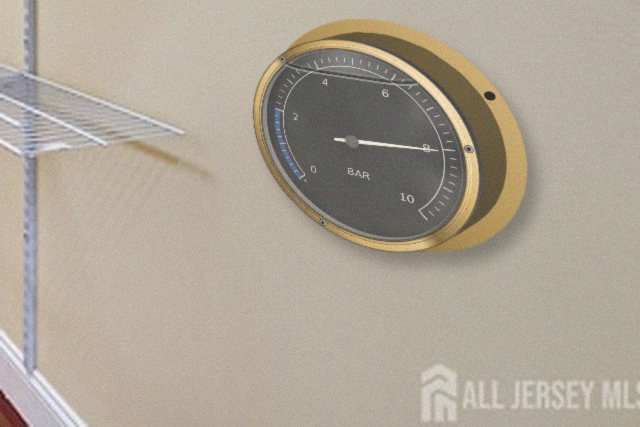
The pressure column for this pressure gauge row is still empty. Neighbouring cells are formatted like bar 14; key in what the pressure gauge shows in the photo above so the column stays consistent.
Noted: bar 8
